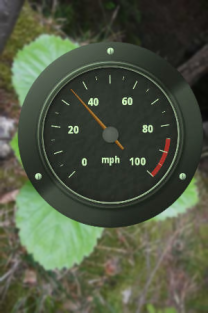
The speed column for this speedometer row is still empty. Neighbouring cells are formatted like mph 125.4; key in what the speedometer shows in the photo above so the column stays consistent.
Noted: mph 35
